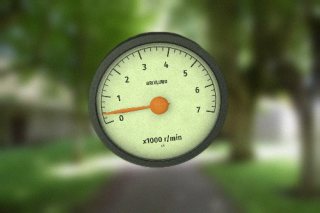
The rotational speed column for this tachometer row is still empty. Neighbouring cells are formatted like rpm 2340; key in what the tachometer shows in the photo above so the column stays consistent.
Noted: rpm 400
